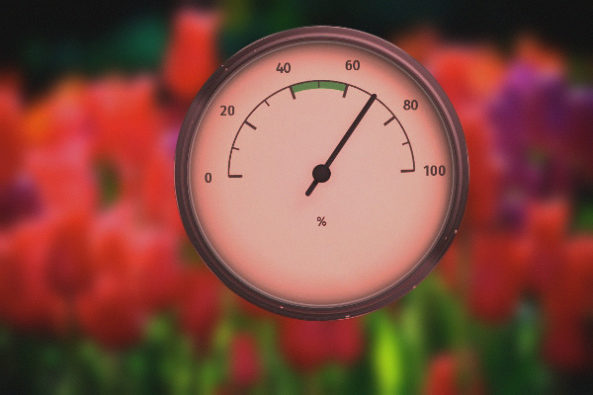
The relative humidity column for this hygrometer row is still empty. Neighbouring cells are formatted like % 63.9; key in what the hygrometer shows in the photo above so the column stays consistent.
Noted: % 70
